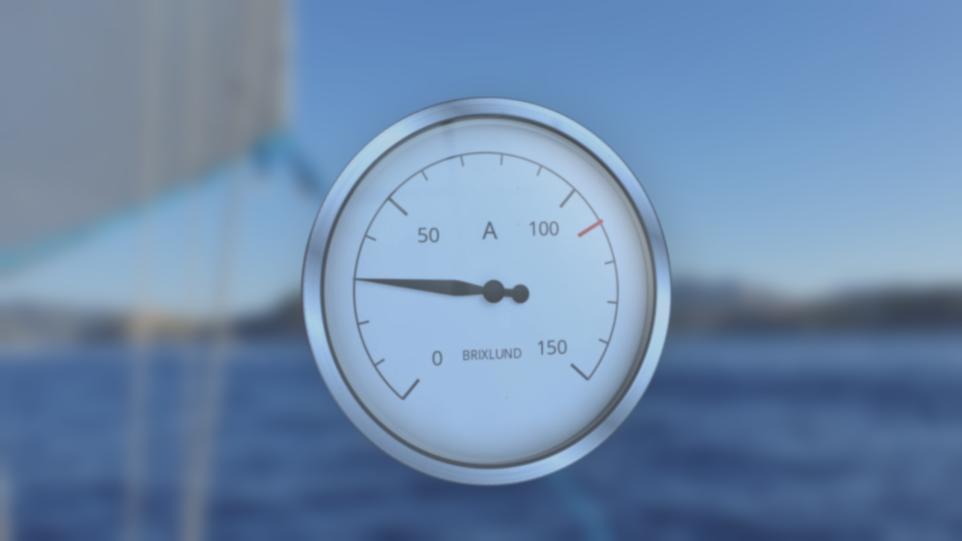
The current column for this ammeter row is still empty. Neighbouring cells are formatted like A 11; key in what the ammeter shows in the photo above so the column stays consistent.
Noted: A 30
